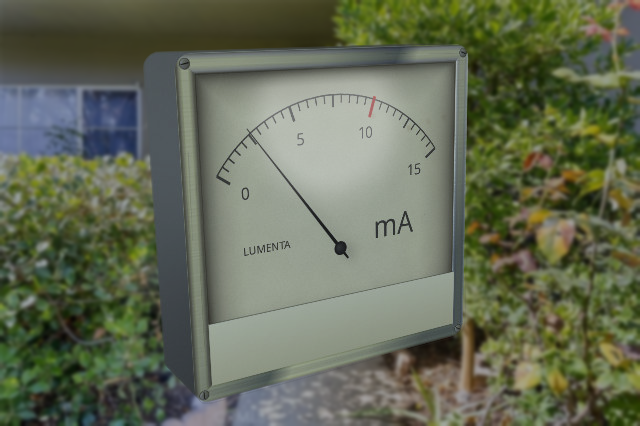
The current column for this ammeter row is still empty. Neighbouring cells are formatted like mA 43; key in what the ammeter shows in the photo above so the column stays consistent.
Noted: mA 2.5
